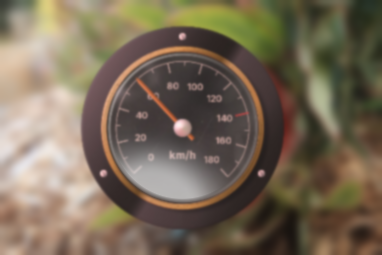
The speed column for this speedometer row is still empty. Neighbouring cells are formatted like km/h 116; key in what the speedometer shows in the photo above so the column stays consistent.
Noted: km/h 60
